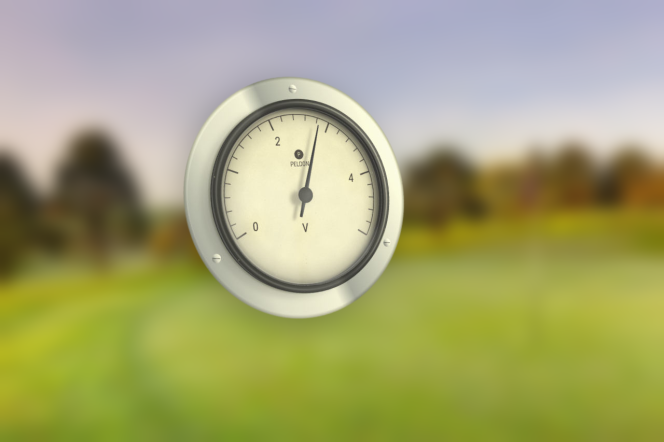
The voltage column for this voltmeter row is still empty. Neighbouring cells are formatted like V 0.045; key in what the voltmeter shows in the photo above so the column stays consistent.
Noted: V 2.8
